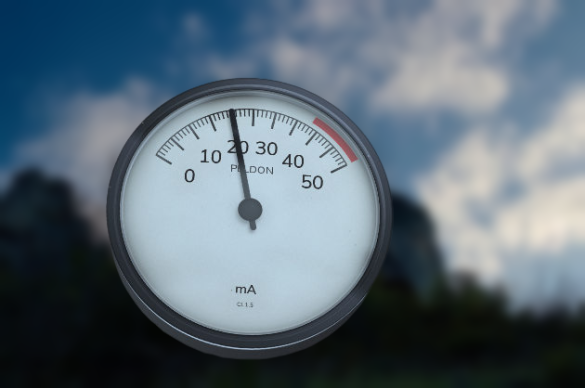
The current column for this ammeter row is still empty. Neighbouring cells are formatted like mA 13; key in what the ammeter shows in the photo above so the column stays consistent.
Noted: mA 20
